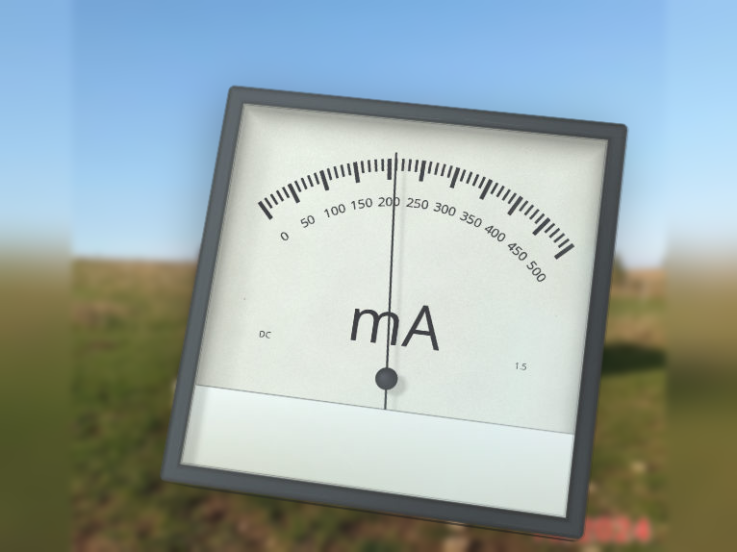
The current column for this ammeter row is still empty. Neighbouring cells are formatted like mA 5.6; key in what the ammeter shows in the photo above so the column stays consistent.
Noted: mA 210
